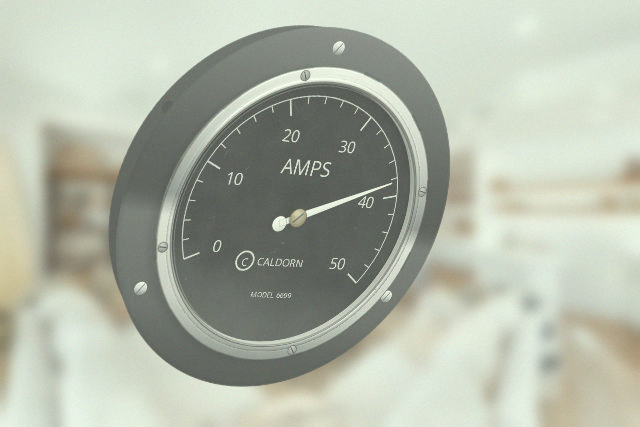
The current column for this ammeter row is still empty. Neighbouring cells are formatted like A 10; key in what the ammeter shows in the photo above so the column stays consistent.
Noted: A 38
